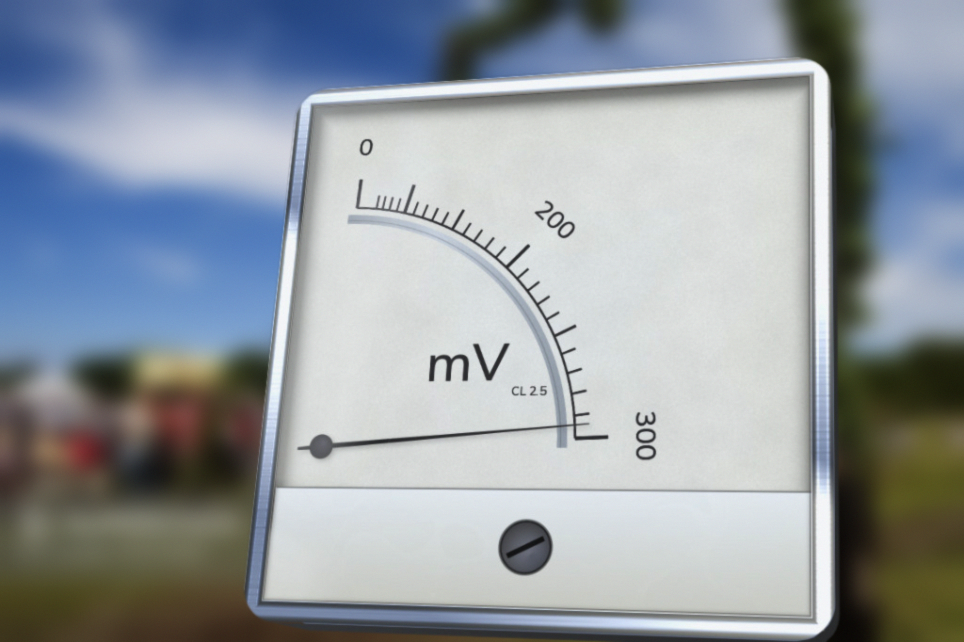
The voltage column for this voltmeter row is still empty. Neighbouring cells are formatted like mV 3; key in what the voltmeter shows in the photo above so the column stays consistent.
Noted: mV 295
